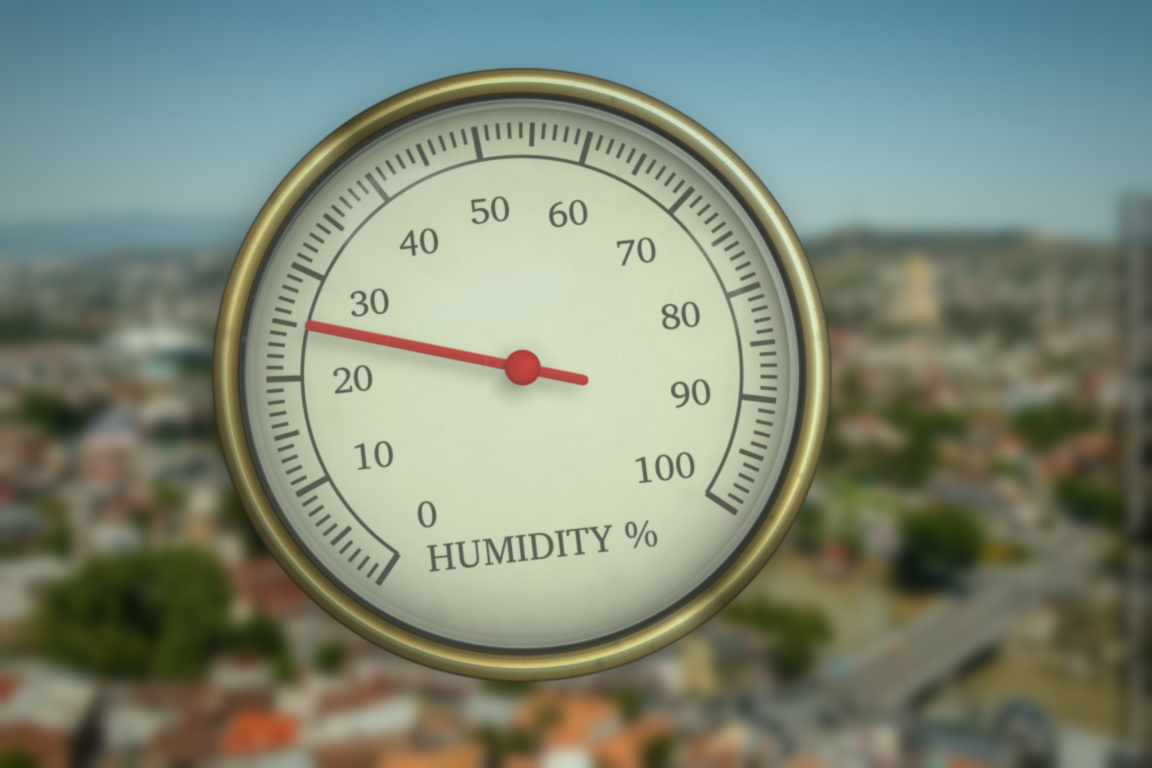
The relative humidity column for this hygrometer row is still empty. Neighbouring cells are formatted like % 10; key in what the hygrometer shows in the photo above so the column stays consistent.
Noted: % 25
